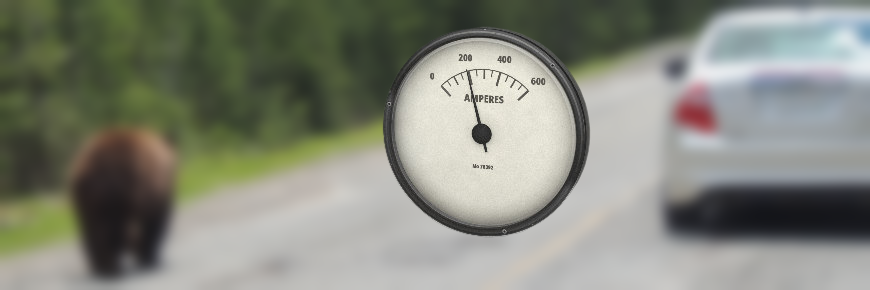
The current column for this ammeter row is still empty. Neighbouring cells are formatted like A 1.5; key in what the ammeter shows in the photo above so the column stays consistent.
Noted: A 200
